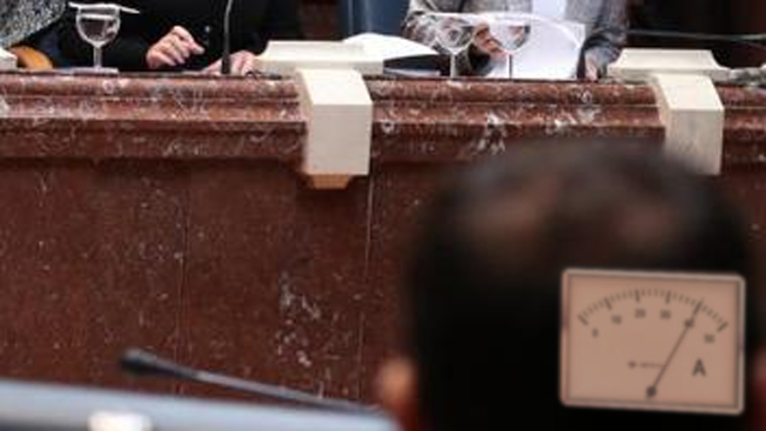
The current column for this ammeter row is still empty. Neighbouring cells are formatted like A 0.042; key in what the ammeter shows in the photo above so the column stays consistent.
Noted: A 40
